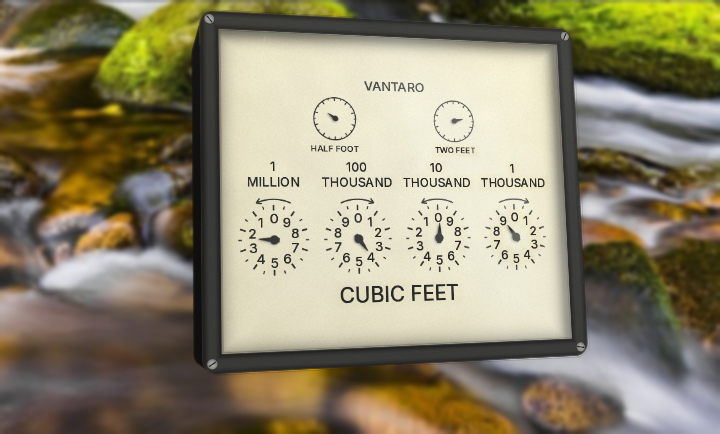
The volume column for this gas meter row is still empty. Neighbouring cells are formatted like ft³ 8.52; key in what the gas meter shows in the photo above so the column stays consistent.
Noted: ft³ 239900
